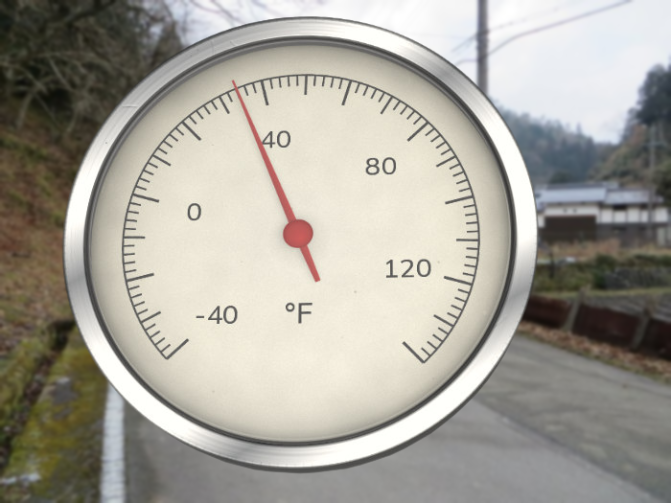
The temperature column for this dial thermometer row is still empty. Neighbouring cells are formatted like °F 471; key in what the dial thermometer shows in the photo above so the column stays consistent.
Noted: °F 34
